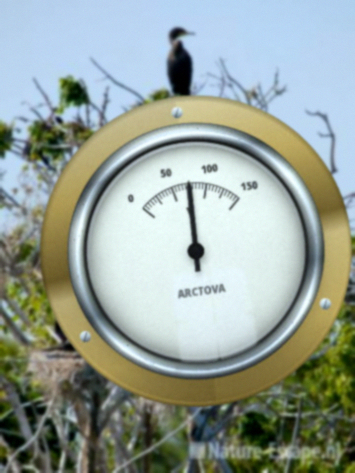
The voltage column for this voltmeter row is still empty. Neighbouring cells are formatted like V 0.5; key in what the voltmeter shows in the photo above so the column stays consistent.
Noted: V 75
